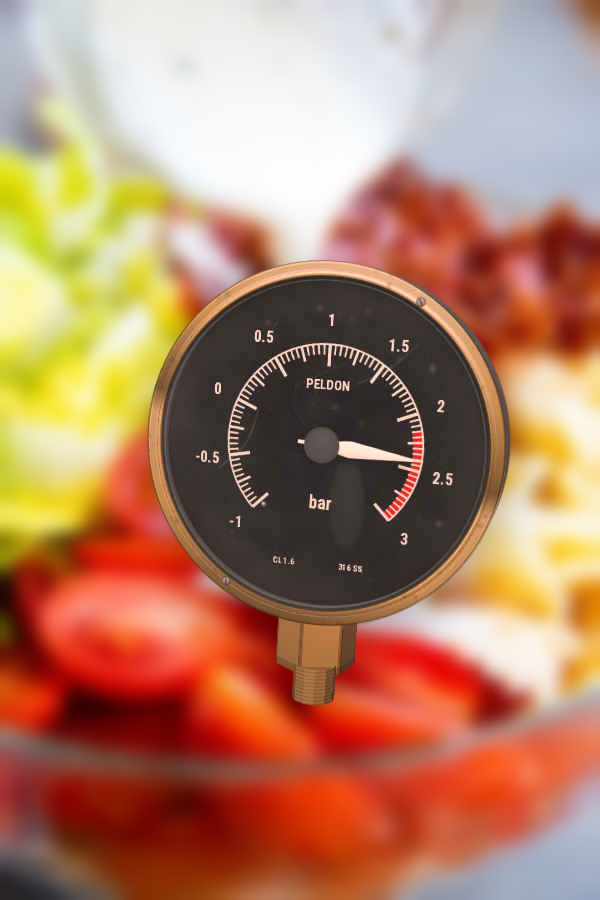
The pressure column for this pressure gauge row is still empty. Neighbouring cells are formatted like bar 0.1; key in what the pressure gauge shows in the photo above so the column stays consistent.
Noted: bar 2.4
